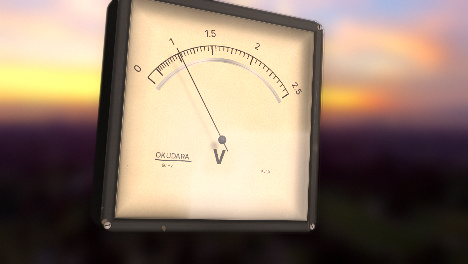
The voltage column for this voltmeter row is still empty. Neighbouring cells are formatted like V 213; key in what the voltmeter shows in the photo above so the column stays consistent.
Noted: V 1
